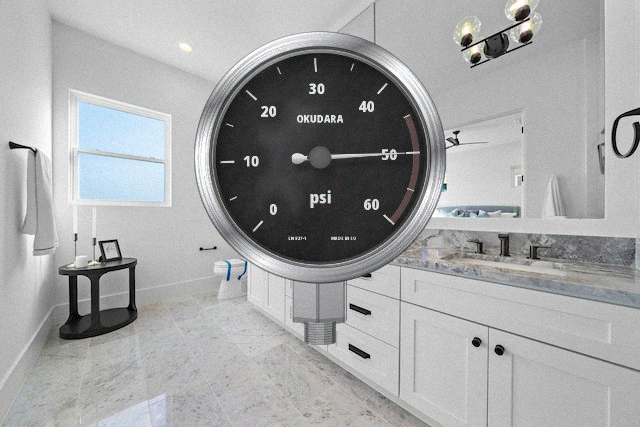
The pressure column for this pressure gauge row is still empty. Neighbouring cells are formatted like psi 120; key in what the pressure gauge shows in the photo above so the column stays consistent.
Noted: psi 50
